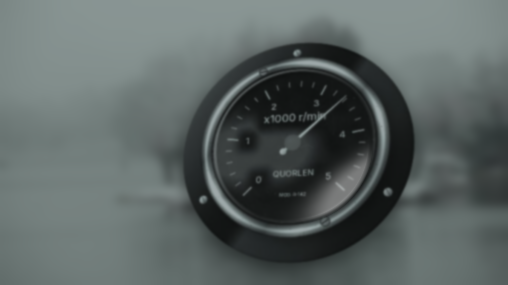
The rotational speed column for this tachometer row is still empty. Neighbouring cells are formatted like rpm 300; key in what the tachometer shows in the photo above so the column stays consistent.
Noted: rpm 3400
